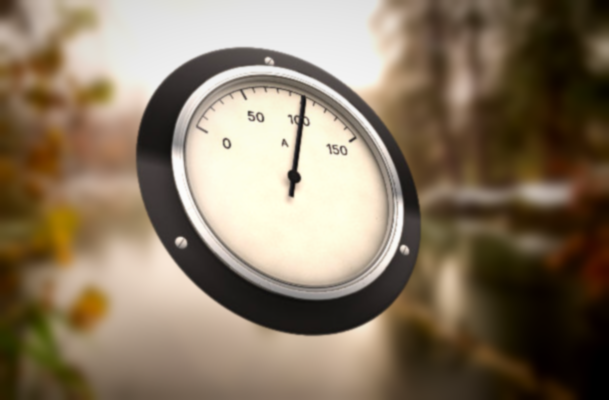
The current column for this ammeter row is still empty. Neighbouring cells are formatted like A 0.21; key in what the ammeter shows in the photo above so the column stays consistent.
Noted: A 100
